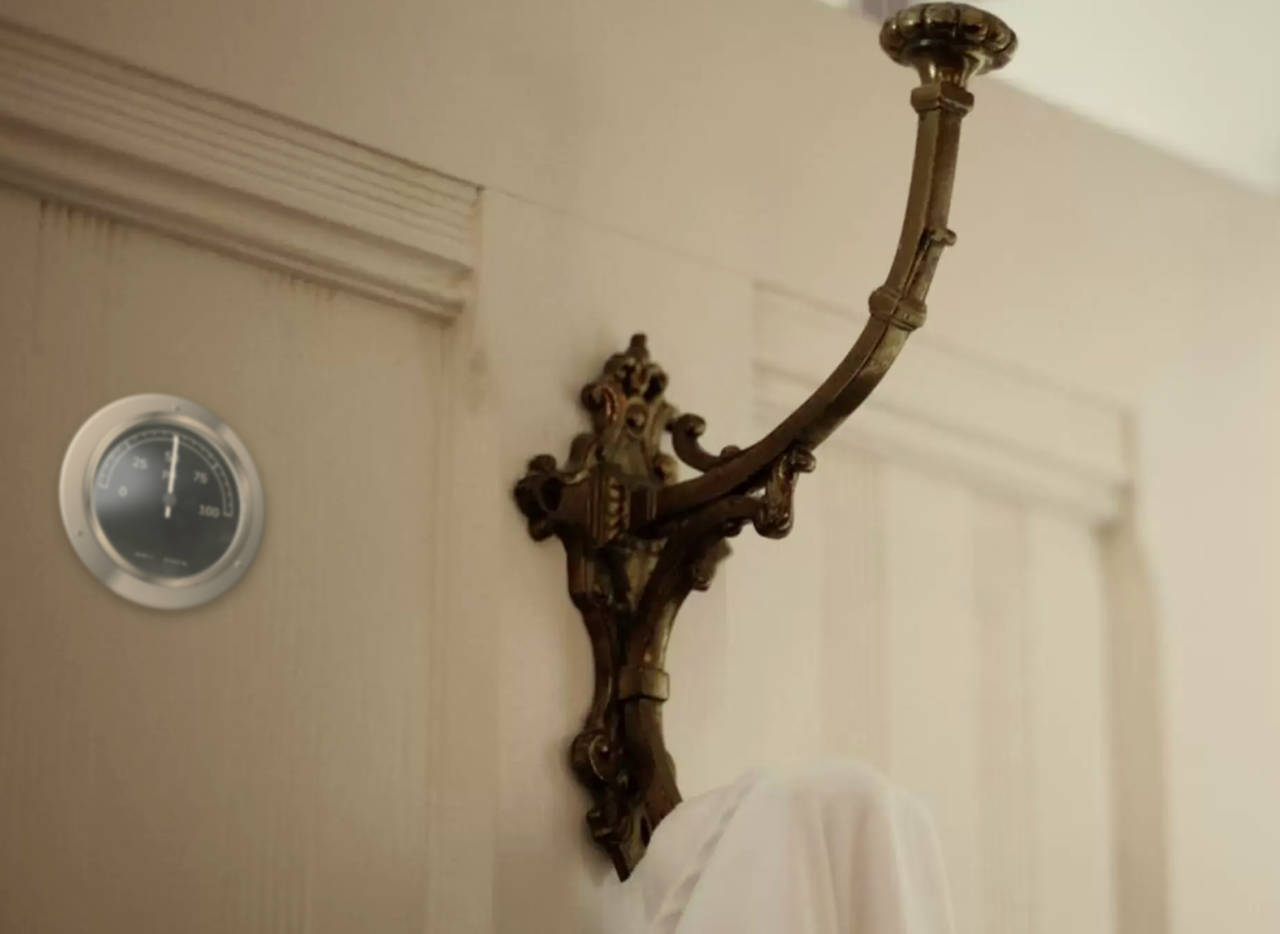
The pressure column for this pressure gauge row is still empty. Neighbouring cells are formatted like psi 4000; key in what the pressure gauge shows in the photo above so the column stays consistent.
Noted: psi 50
